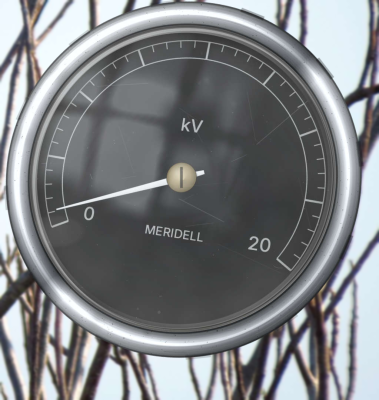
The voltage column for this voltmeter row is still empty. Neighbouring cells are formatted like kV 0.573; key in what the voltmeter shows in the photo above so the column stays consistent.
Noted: kV 0.5
